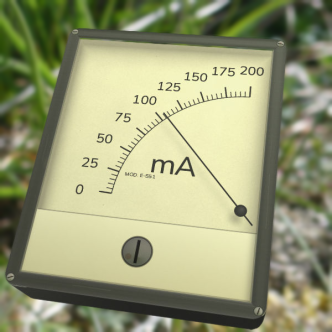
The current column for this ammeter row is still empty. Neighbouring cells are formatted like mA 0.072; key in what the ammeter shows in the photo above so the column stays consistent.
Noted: mA 105
